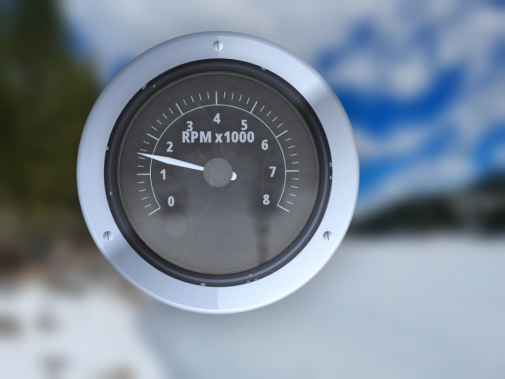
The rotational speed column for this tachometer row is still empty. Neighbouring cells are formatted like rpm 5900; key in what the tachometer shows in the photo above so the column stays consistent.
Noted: rpm 1500
